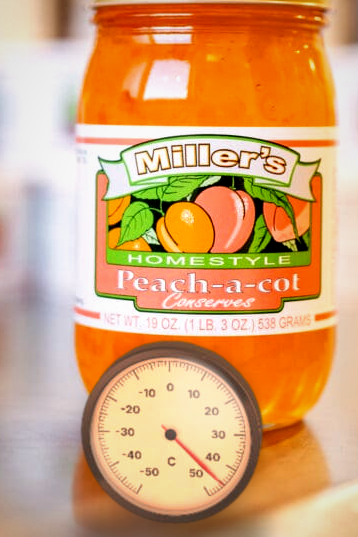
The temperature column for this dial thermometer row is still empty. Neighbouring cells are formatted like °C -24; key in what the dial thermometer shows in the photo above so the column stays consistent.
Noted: °C 45
